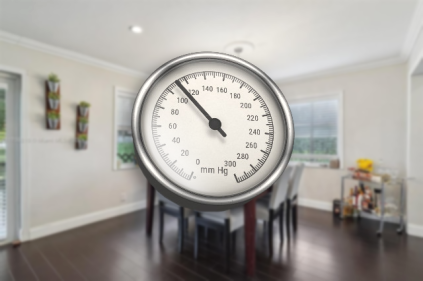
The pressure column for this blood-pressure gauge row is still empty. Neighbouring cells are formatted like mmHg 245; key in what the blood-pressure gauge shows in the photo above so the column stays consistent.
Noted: mmHg 110
